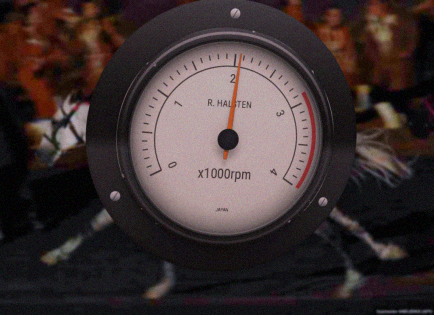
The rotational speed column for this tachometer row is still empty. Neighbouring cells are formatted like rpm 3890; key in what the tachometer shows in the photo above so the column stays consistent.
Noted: rpm 2050
